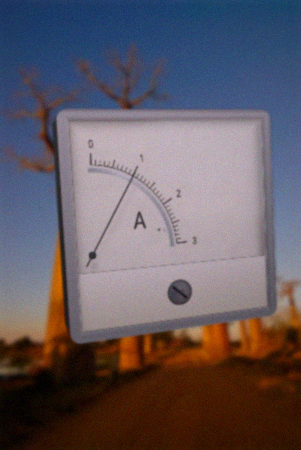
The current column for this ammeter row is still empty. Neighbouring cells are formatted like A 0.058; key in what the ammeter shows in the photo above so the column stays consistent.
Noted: A 1
